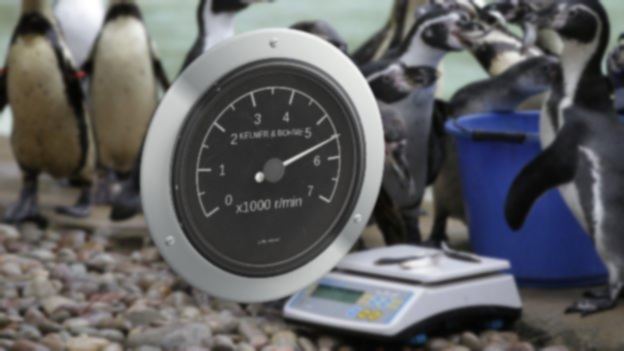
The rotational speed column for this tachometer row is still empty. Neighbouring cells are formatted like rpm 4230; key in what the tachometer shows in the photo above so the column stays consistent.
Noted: rpm 5500
